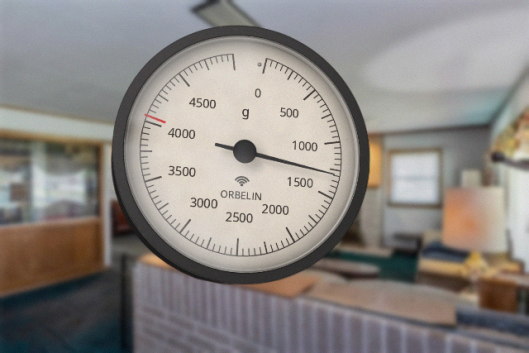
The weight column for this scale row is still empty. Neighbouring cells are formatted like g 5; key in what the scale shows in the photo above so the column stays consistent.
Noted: g 1300
